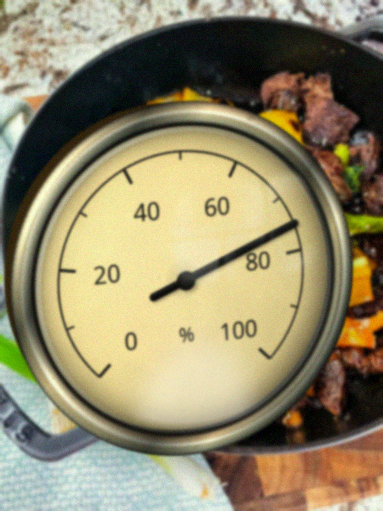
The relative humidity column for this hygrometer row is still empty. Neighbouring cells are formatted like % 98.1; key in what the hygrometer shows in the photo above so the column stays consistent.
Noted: % 75
